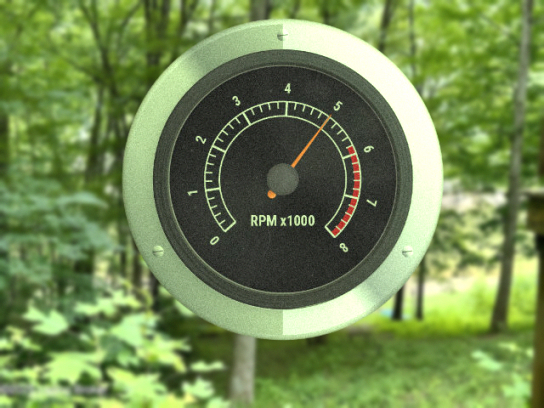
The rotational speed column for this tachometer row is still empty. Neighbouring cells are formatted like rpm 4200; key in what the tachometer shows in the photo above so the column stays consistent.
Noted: rpm 5000
